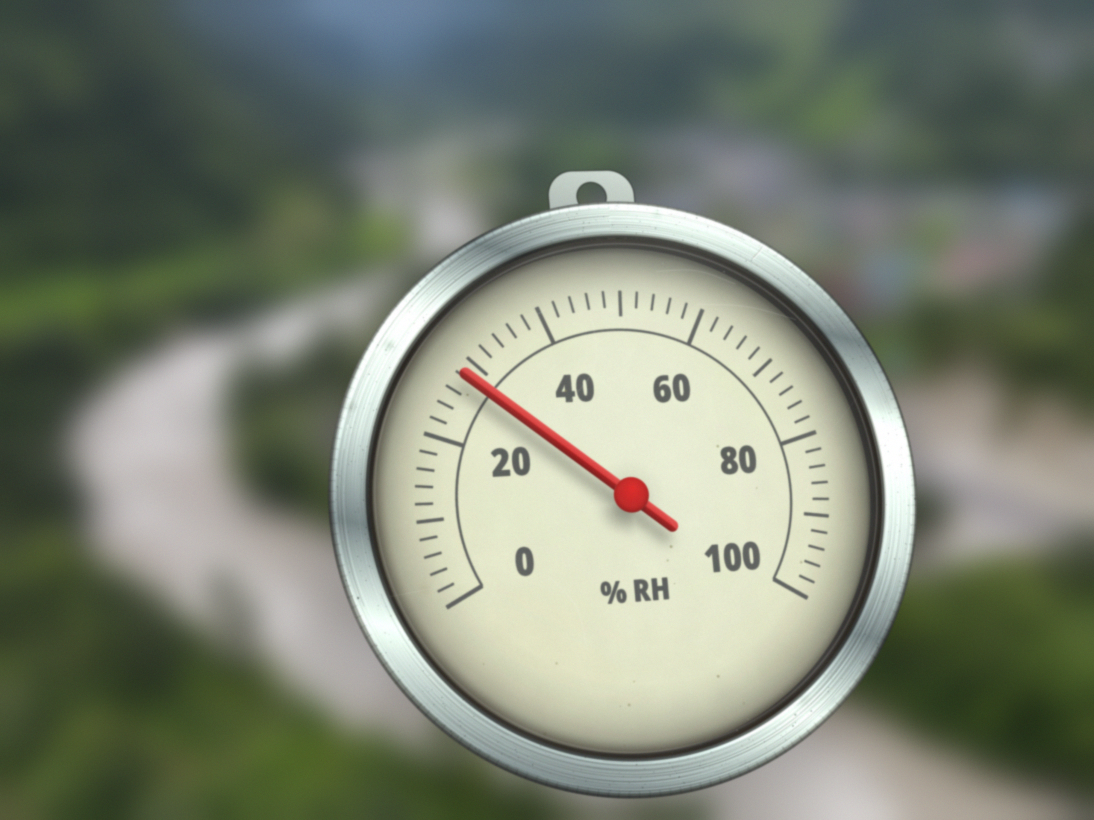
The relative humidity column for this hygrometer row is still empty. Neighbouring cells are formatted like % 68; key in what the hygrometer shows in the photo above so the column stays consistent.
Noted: % 28
